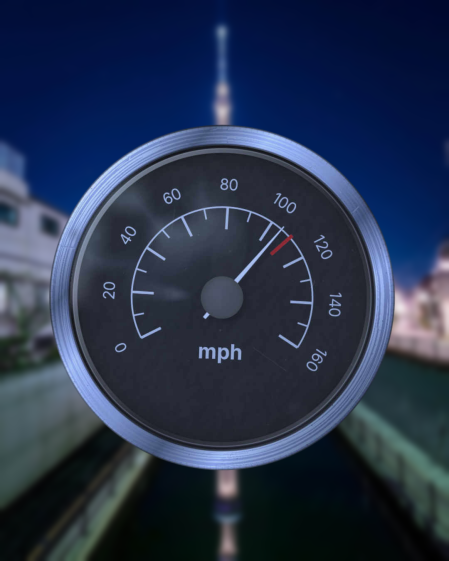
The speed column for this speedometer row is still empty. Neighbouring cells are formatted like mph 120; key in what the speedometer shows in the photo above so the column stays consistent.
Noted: mph 105
